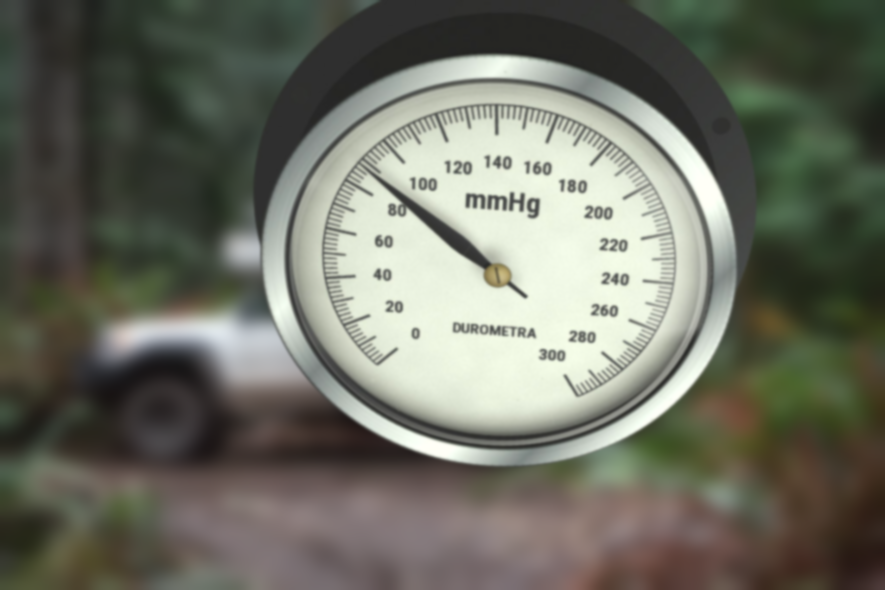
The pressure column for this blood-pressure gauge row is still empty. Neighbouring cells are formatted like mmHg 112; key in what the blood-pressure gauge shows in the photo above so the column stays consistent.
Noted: mmHg 90
